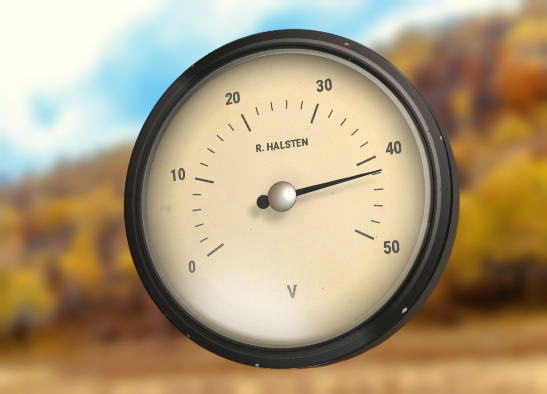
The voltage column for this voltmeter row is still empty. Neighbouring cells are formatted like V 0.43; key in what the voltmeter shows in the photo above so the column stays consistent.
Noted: V 42
